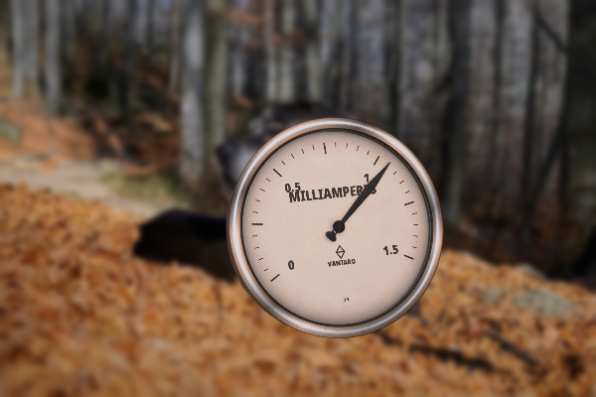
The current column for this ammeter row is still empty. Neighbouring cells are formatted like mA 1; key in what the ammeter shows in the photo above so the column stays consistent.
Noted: mA 1.05
